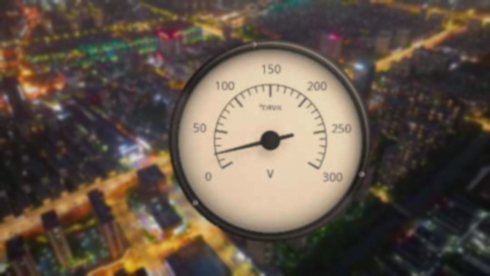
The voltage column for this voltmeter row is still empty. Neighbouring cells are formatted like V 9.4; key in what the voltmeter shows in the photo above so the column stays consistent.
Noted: V 20
